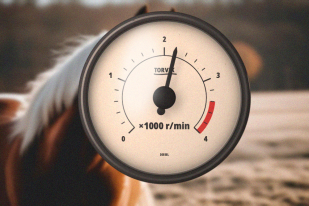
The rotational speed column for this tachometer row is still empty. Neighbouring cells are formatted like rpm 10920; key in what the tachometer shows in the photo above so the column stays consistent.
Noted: rpm 2200
